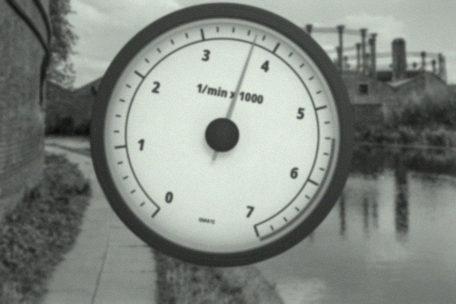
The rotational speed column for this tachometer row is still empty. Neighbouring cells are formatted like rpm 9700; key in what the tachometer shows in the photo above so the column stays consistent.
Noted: rpm 3700
